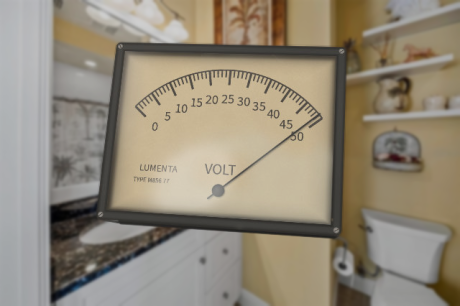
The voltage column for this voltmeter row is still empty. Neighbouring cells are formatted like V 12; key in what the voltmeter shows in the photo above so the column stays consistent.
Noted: V 49
